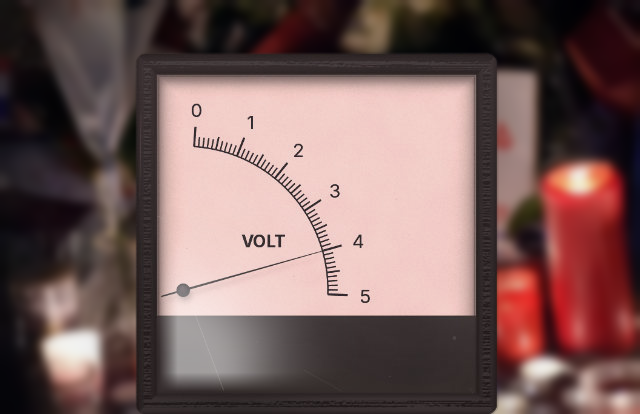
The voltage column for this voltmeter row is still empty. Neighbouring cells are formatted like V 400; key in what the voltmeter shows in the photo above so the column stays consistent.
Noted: V 4
